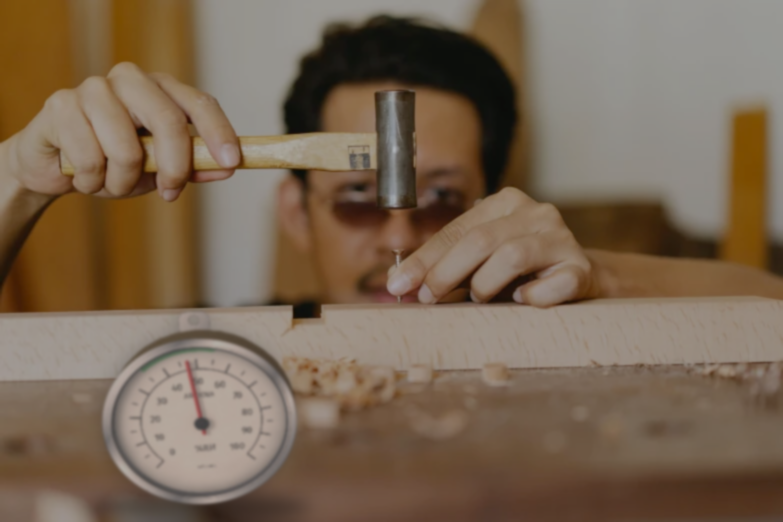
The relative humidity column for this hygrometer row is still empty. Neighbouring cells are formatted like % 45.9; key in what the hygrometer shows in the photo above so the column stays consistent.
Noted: % 47.5
